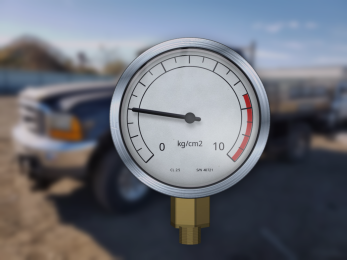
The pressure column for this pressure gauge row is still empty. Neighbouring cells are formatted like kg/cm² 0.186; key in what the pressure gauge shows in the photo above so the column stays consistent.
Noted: kg/cm² 2
